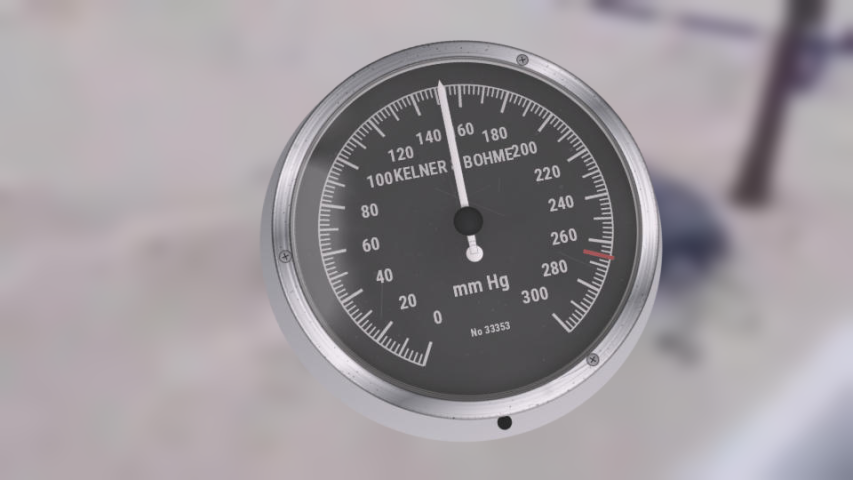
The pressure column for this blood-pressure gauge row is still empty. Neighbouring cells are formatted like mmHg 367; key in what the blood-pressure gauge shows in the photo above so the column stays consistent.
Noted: mmHg 152
